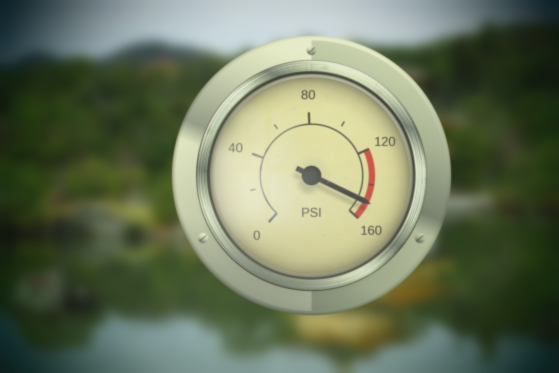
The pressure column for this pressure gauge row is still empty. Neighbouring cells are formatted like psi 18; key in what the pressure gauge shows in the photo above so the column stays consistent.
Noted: psi 150
